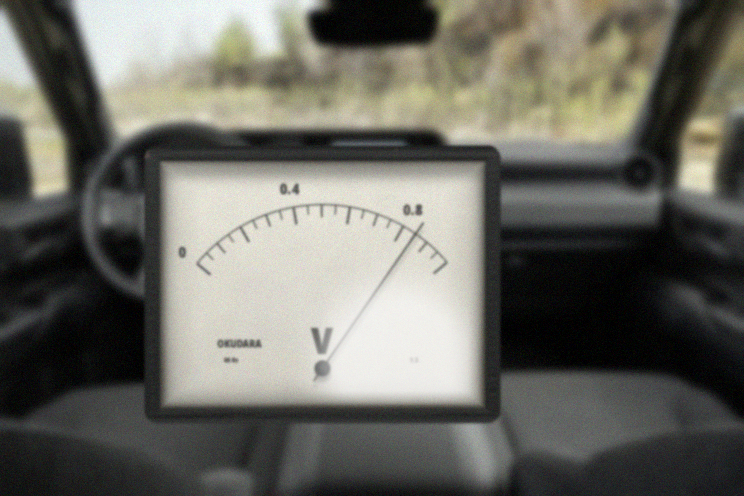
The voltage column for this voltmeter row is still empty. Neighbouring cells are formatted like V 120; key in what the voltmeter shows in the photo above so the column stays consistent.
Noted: V 0.85
